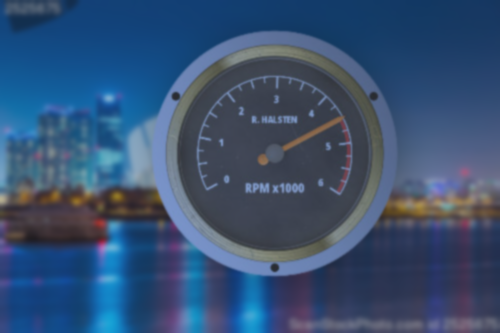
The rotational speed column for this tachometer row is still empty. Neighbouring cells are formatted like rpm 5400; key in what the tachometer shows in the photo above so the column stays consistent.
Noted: rpm 4500
